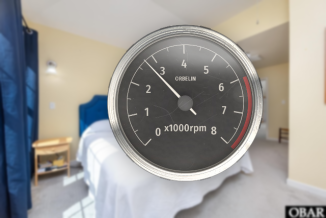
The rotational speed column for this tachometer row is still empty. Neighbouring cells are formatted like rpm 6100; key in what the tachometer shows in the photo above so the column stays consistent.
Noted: rpm 2750
